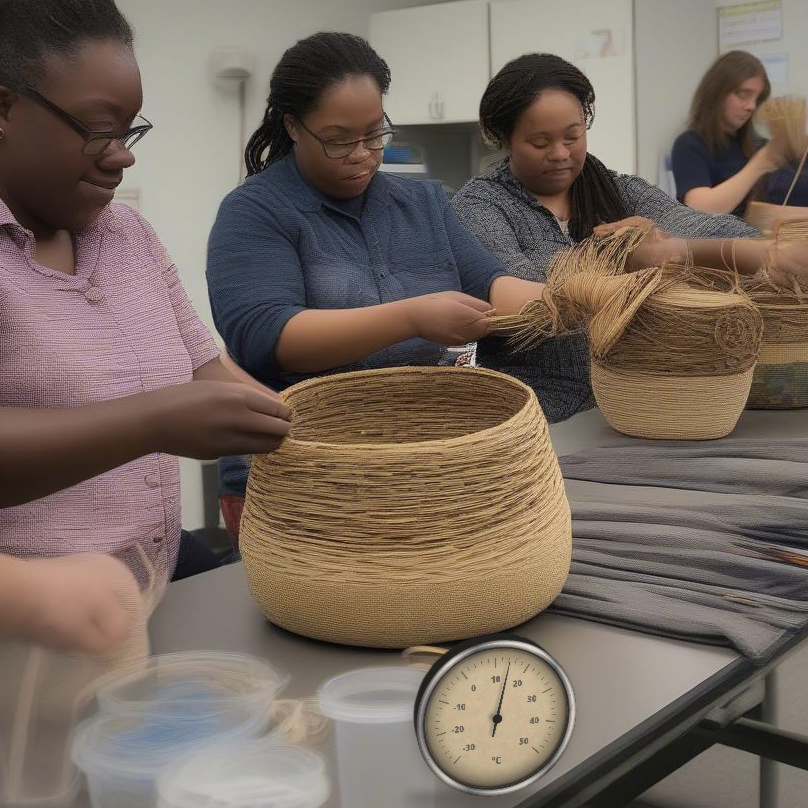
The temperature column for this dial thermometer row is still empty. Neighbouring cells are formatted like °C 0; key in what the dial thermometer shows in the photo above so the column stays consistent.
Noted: °C 14
